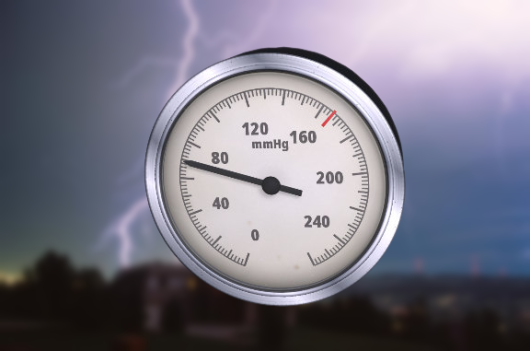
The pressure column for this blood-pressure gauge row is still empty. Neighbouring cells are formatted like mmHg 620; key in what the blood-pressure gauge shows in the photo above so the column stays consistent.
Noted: mmHg 70
